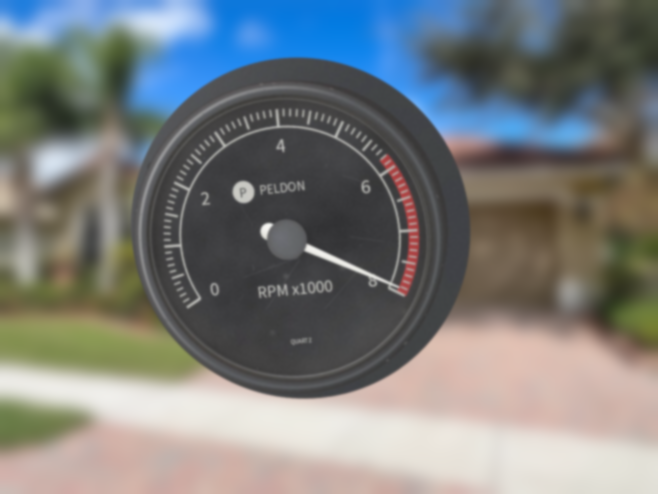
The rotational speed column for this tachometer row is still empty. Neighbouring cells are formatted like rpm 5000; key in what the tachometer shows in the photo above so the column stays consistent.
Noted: rpm 7900
